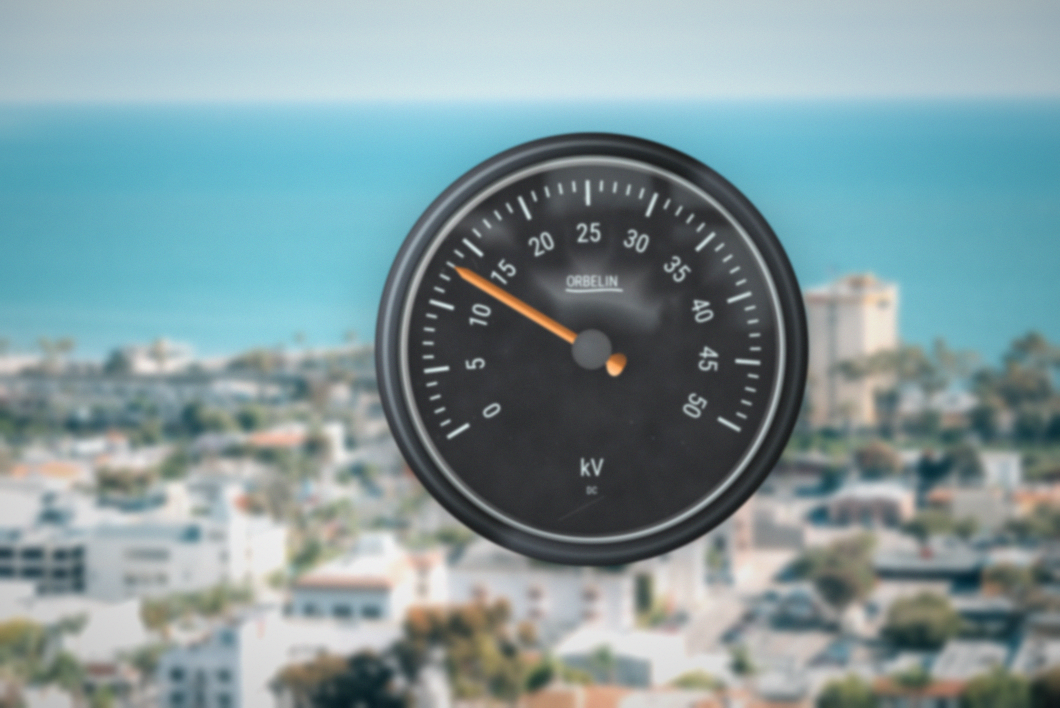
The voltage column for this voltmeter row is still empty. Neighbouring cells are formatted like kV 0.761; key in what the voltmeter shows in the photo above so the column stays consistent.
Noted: kV 13
